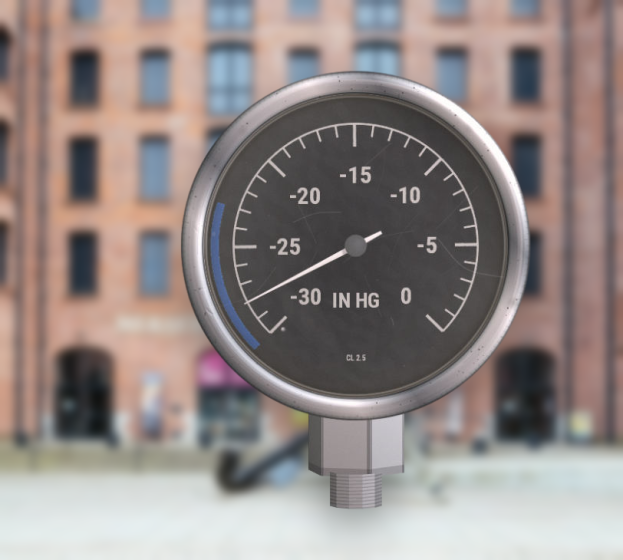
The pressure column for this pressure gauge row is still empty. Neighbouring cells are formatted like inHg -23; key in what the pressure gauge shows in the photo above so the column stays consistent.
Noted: inHg -28
